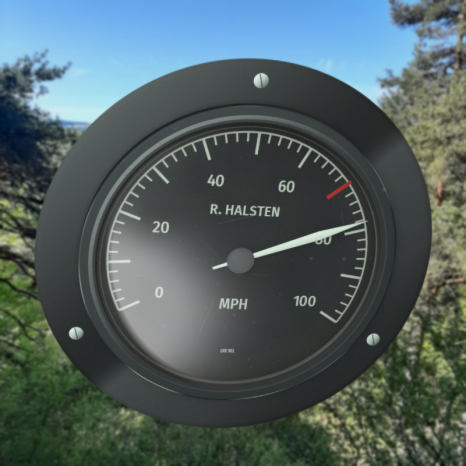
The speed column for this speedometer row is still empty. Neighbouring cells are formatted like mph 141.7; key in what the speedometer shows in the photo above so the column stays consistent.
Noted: mph 78
